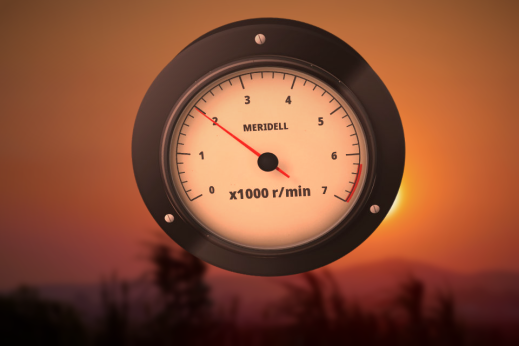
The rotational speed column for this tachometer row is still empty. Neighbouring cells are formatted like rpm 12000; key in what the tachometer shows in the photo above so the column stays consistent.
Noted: rpm 2000
